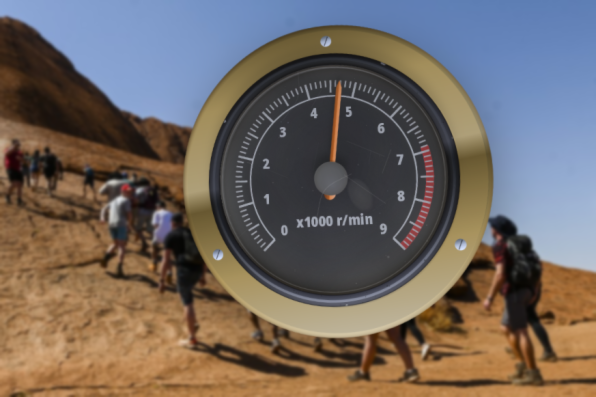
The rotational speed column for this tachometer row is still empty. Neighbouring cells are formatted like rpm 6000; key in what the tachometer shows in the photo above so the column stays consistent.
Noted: rpm 4700
